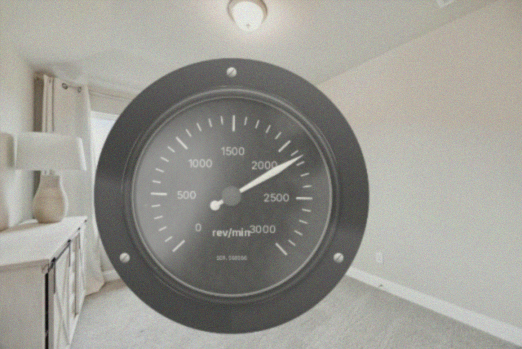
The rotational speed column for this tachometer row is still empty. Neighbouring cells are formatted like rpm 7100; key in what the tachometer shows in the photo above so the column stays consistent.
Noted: rpm 2150
